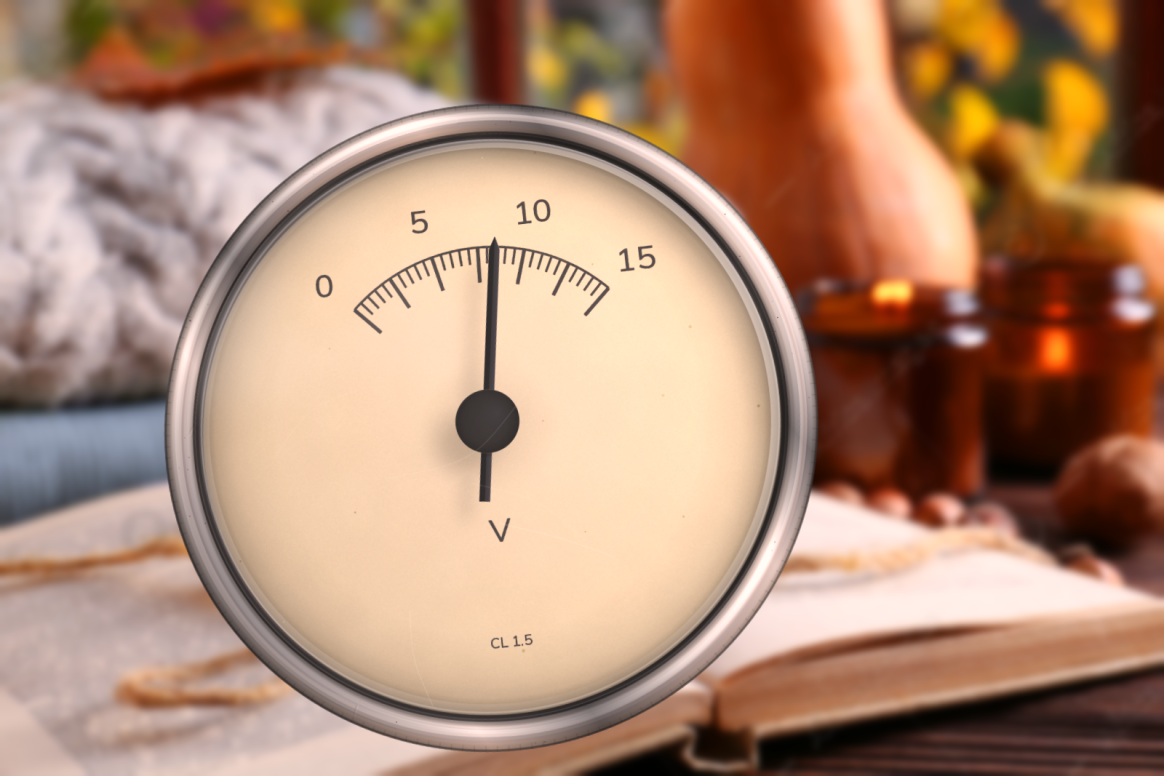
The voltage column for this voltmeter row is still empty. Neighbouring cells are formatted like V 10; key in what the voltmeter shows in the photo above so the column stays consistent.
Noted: V 8.5
